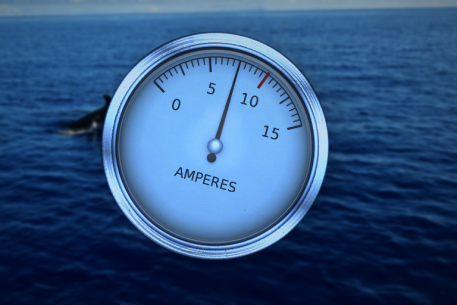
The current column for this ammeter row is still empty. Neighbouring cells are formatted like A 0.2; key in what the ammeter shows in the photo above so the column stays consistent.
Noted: A 7.5
